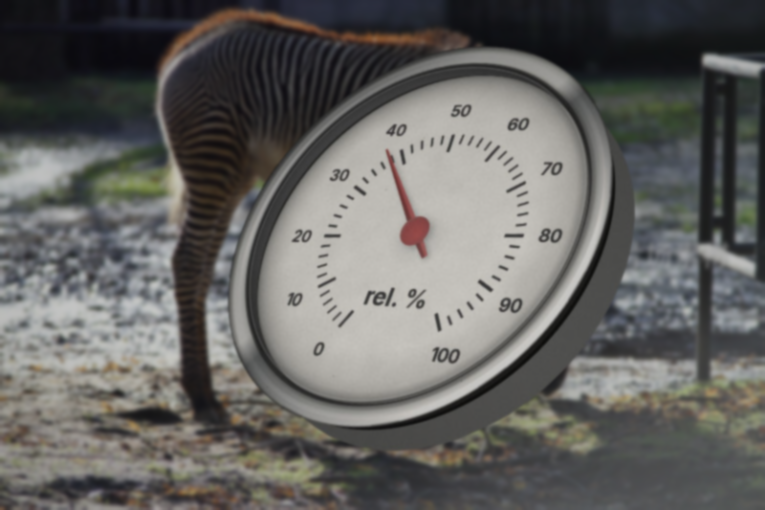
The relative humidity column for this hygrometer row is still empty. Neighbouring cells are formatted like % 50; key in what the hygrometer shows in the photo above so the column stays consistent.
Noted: % 38
